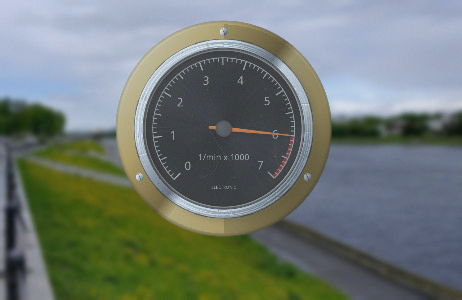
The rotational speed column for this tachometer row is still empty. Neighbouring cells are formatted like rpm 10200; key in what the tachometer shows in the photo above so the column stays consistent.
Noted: rpm 6000
